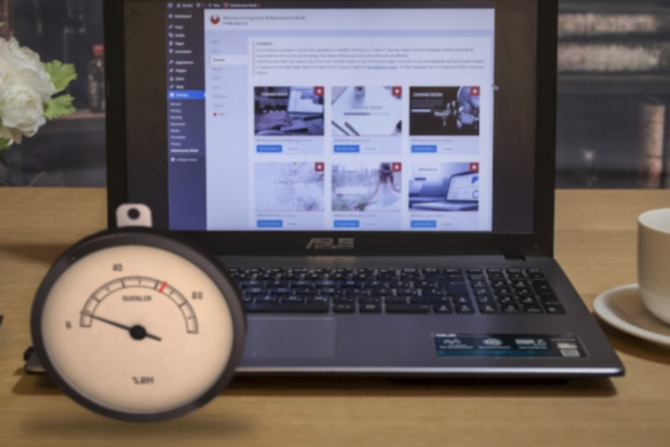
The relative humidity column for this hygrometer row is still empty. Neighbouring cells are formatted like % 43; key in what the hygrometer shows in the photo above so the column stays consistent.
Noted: % 10
